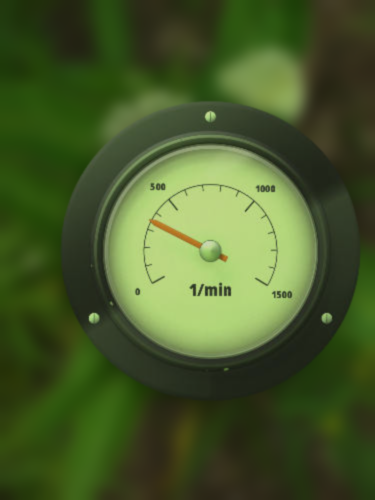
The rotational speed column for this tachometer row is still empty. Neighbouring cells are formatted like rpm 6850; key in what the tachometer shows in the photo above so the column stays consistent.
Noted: rpm 350
